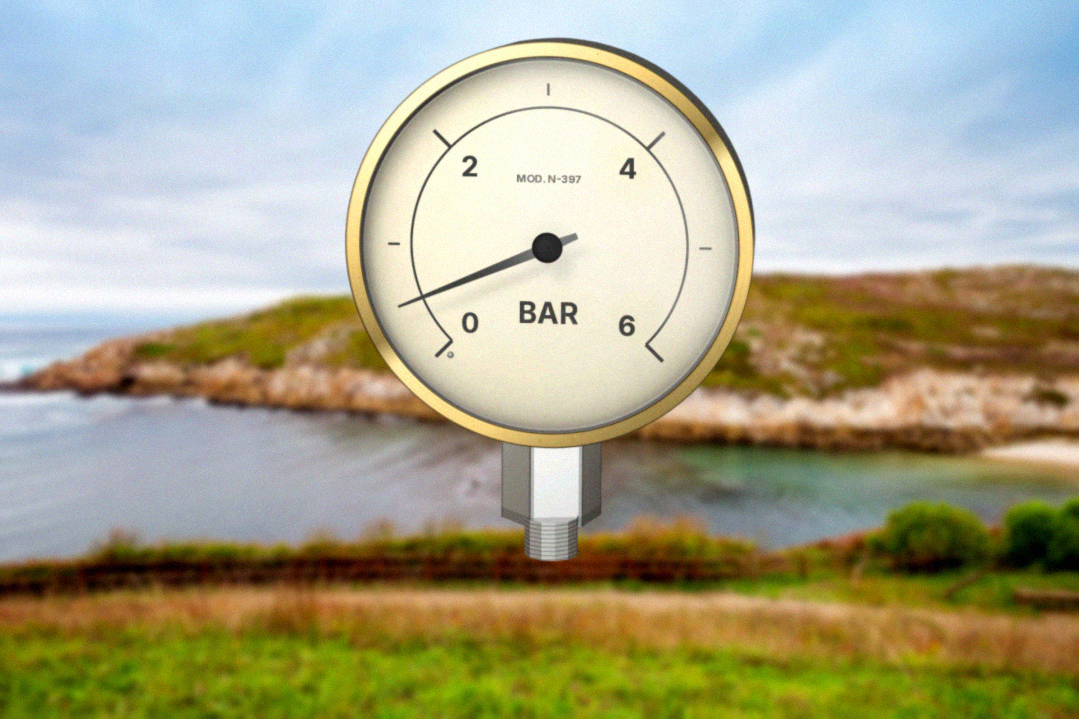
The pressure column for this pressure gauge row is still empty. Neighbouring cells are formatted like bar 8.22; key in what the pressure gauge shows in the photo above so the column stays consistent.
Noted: bar 0.5
